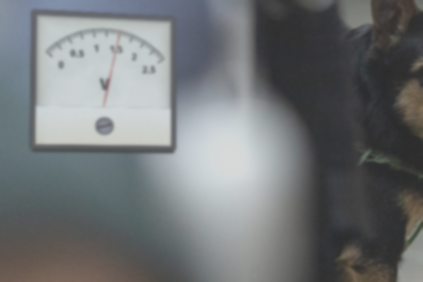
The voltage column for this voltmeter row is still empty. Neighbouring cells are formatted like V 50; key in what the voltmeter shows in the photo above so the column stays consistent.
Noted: V 1.5
